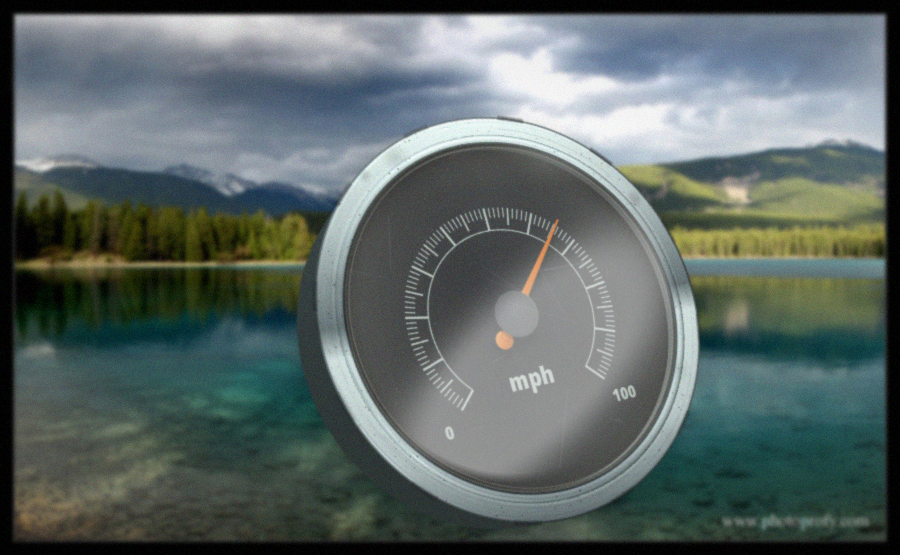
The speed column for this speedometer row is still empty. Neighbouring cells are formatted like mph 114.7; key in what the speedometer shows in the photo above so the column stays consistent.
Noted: mph 65
